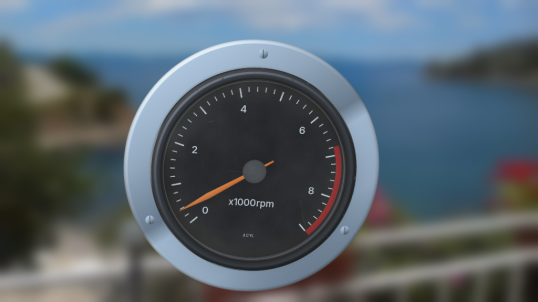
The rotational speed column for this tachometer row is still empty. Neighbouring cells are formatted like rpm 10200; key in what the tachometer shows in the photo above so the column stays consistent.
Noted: rpm 400
